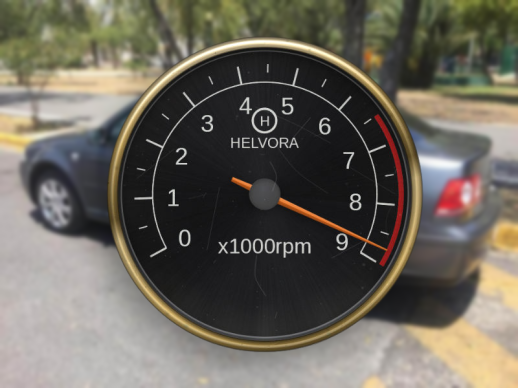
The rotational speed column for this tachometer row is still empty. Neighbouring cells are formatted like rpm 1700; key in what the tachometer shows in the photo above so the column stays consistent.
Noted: rpm 8750
